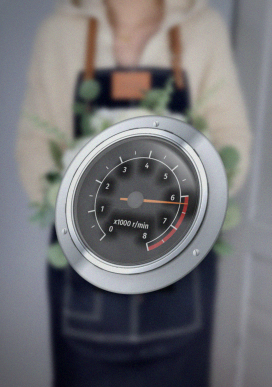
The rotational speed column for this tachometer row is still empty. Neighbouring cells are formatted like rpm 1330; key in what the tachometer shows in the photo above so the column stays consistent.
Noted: rpm 6250
